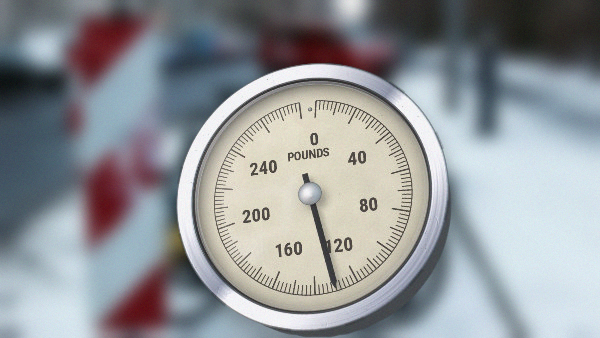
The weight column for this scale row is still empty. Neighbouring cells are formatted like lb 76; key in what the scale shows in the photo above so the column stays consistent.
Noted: lb 130
